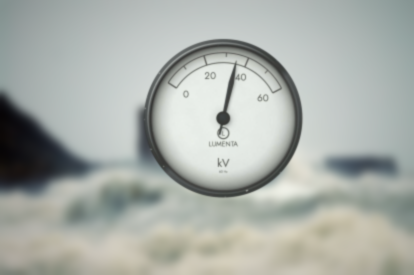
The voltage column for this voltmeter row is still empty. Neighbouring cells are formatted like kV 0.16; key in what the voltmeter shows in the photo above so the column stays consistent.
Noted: kV 35
